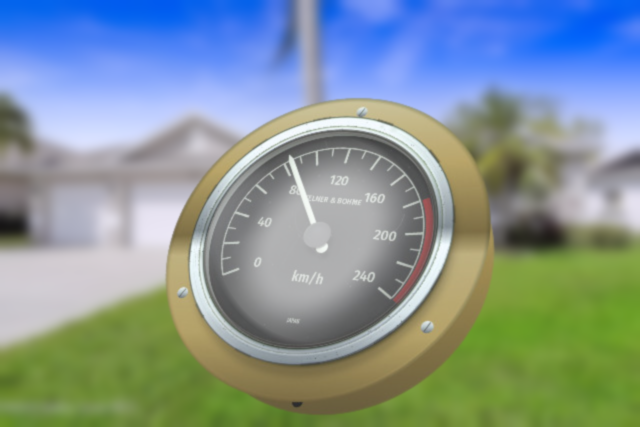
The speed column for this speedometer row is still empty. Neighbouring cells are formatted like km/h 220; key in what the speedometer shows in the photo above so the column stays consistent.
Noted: km/h 85
